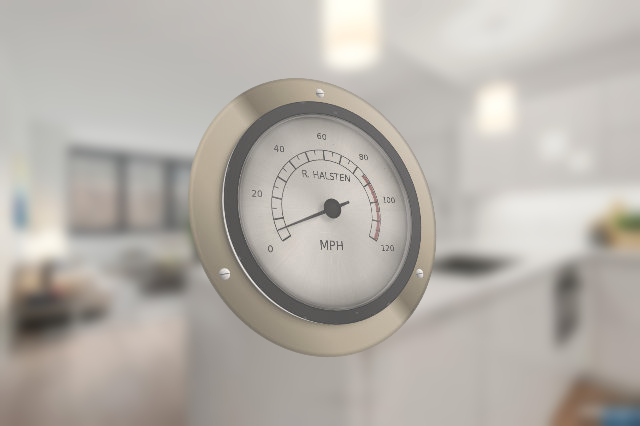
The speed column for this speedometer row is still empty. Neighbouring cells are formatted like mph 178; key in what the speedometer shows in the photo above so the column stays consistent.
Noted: mph 5
